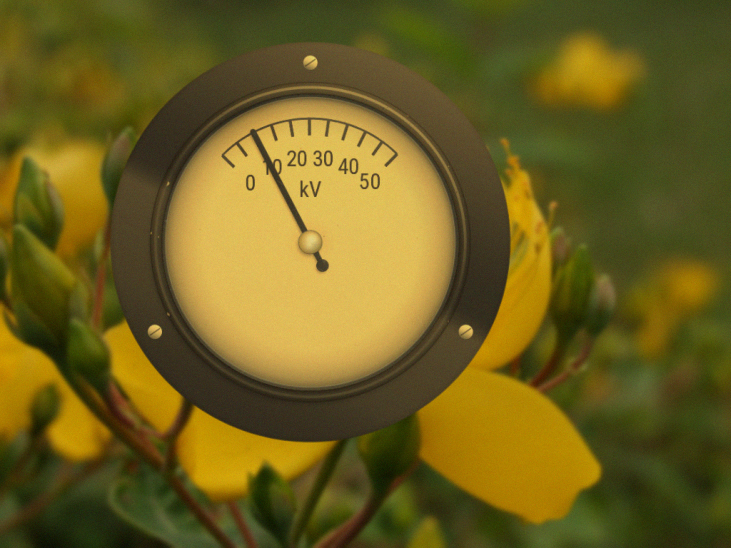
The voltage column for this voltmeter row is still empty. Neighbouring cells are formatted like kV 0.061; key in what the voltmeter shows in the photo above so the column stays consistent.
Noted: kV 10
